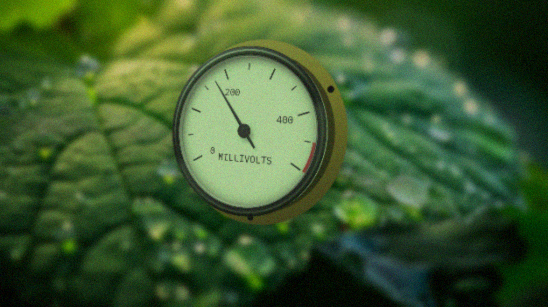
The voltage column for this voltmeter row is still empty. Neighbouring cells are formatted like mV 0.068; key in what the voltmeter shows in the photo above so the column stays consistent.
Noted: mV 175
